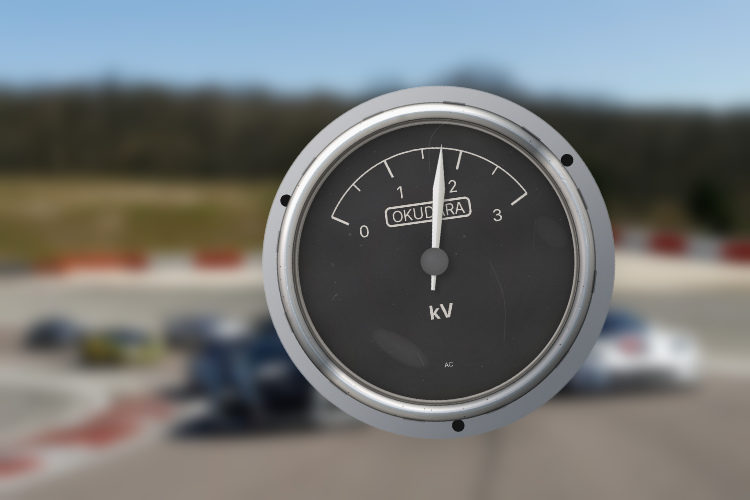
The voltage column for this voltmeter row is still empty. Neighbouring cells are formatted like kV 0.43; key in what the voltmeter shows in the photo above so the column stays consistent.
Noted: kV 1.75
